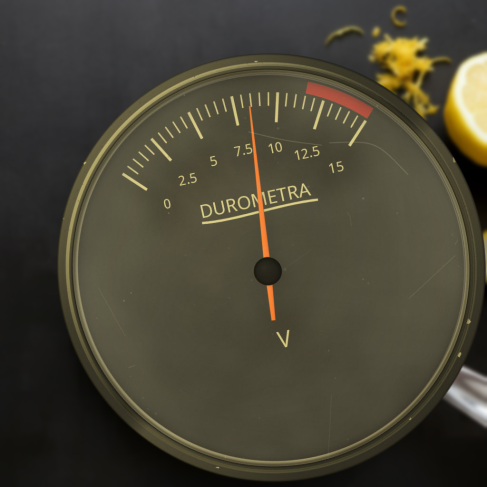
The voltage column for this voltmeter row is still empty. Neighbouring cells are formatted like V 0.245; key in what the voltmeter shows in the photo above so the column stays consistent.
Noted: V 8.5
